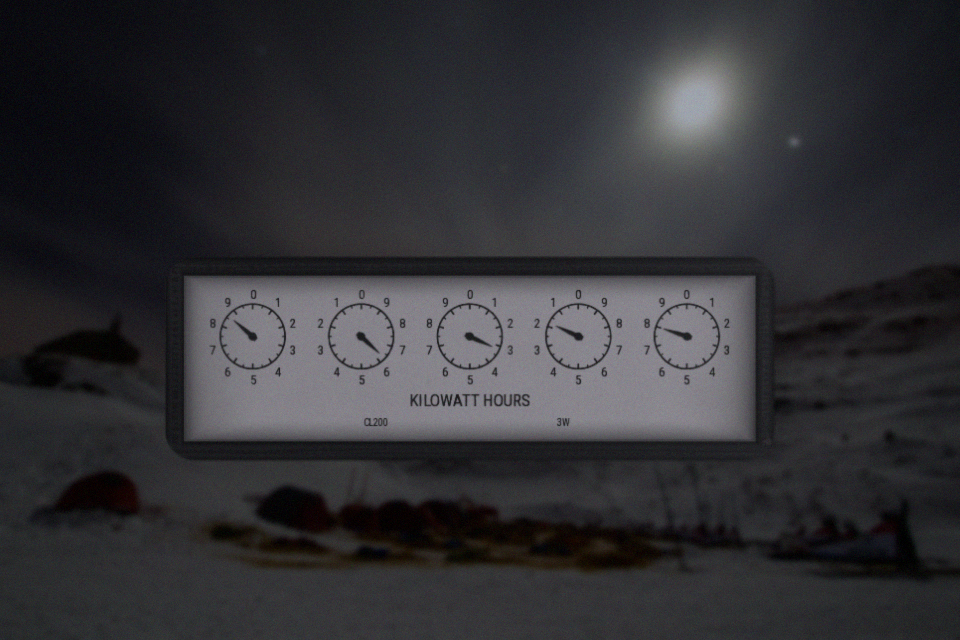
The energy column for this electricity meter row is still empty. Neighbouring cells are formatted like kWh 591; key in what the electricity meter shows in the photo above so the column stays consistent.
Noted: kWh 86318
